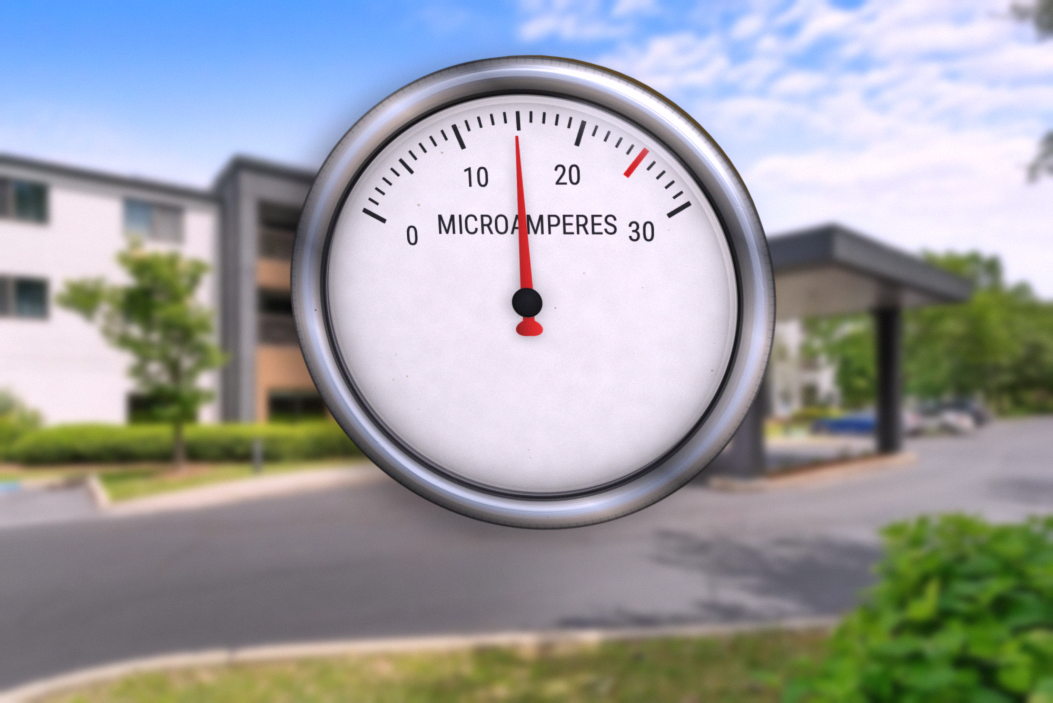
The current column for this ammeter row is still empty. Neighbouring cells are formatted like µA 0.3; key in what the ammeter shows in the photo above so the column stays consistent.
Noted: µA 15
